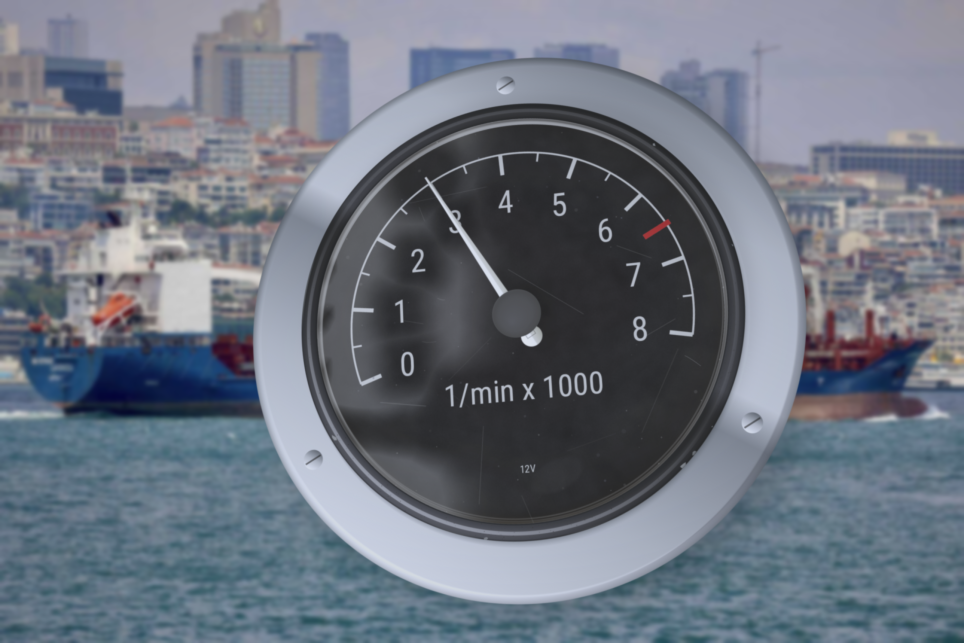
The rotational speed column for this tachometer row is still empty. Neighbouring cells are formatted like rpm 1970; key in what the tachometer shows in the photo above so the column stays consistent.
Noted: rpm 3000
